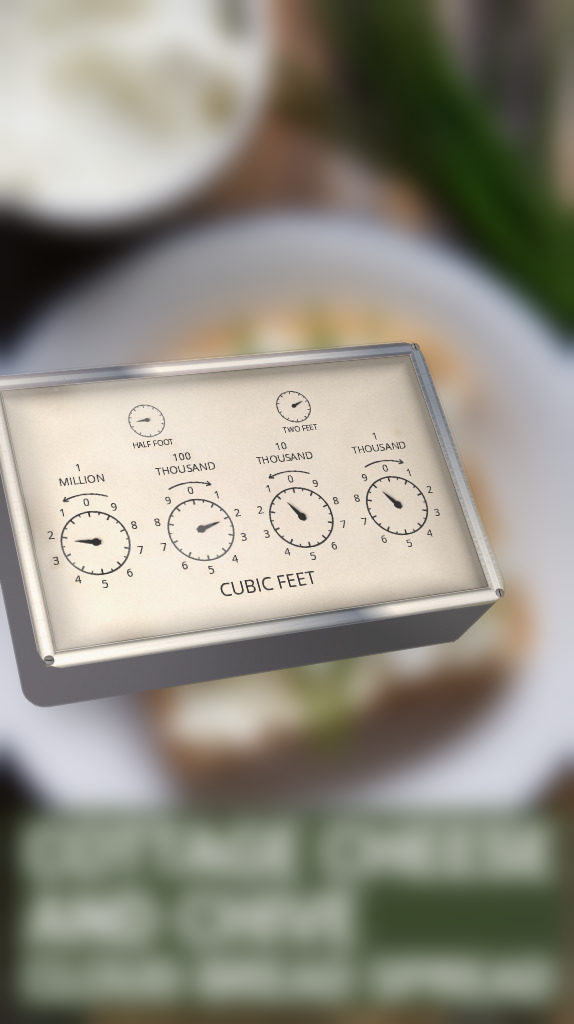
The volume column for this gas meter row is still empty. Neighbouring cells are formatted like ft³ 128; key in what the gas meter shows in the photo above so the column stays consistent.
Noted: ft³ 220900
